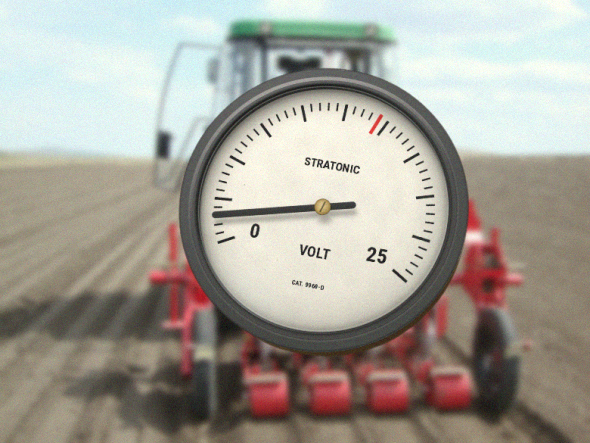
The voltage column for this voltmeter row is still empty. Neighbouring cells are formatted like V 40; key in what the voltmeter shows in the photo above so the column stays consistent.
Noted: V 1.5
